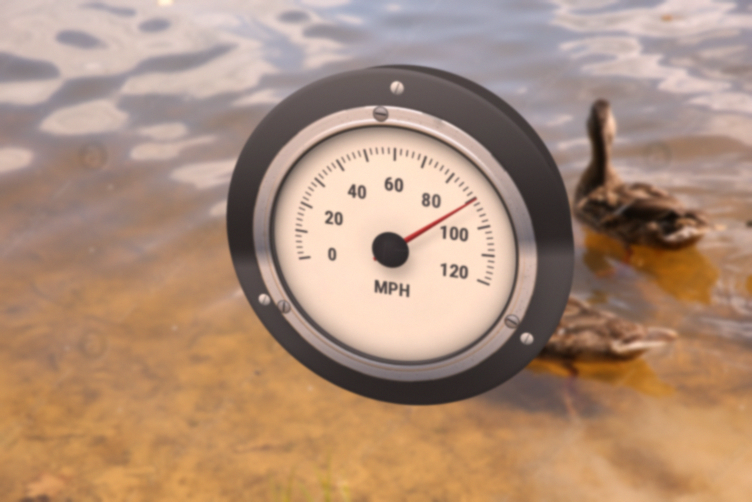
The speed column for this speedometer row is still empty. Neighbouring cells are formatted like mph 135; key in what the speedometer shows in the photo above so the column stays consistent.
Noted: mph 90
